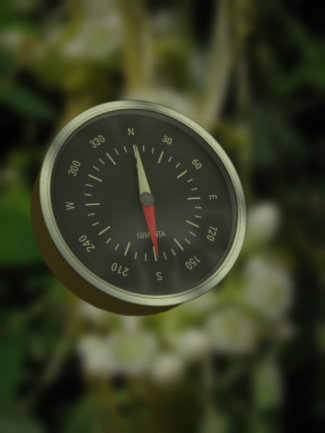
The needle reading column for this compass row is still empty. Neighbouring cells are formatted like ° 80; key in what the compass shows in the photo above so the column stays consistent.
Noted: ° 180
